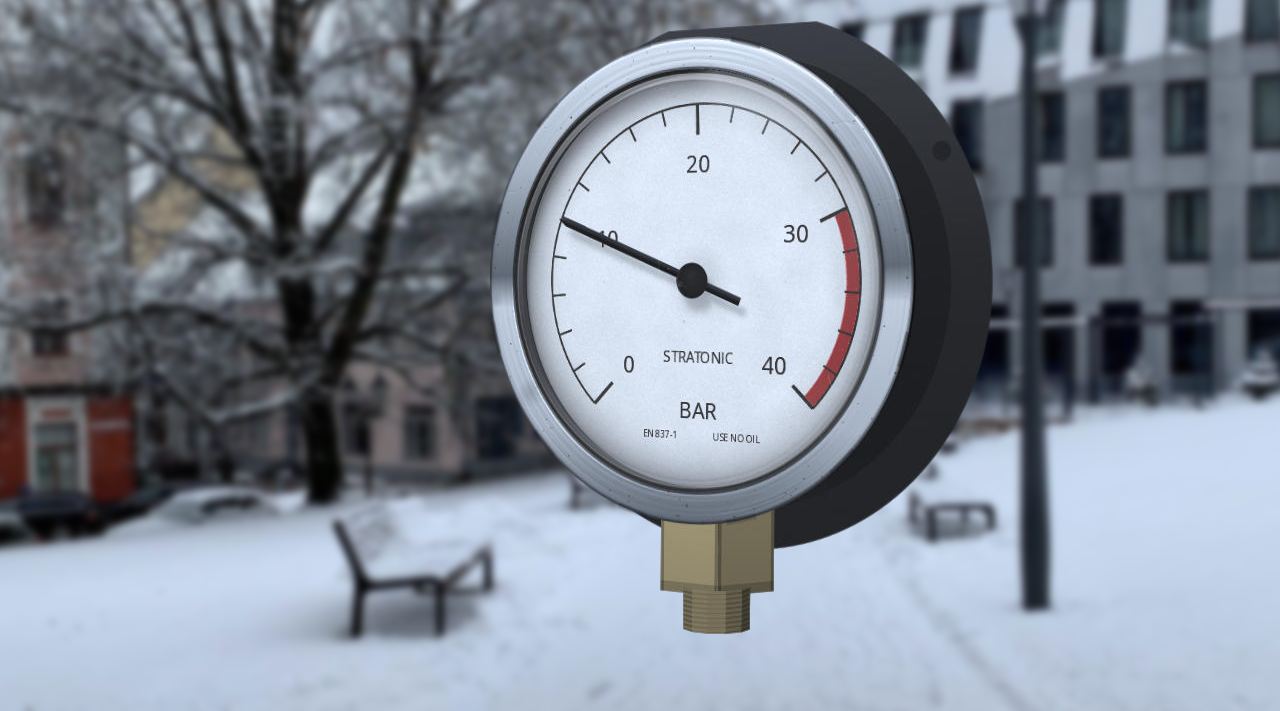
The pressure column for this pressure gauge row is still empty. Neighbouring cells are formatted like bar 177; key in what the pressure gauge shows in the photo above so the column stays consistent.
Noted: bar 10
